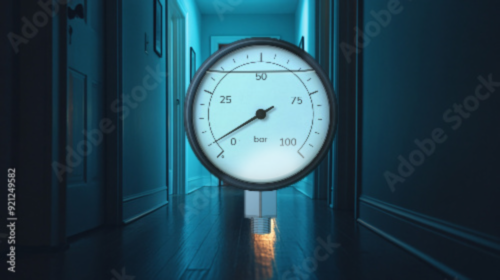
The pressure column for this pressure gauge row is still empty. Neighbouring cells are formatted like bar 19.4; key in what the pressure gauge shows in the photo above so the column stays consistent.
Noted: bar 5
